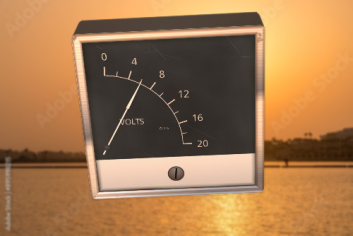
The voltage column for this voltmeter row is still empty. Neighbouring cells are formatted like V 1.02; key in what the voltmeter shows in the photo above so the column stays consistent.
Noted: V 6
